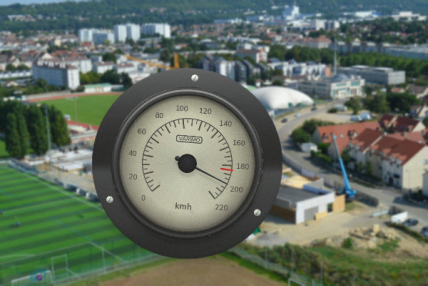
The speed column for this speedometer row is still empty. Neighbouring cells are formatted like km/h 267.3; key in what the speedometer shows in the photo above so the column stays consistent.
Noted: km/h 200
